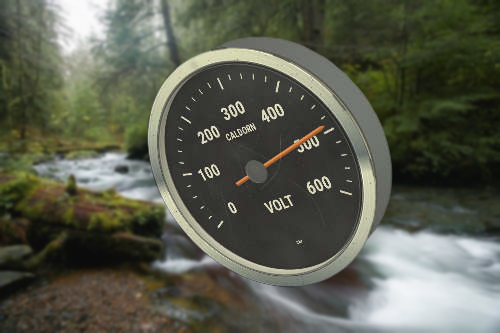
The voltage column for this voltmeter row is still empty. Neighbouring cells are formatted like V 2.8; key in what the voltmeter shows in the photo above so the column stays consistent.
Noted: V 490
